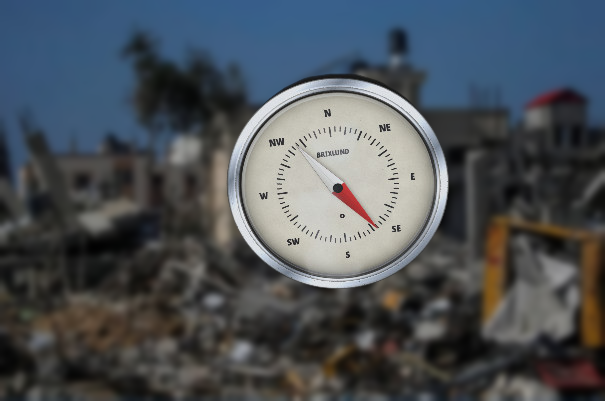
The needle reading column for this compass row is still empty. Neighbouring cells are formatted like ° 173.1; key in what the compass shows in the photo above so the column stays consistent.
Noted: ° 145
